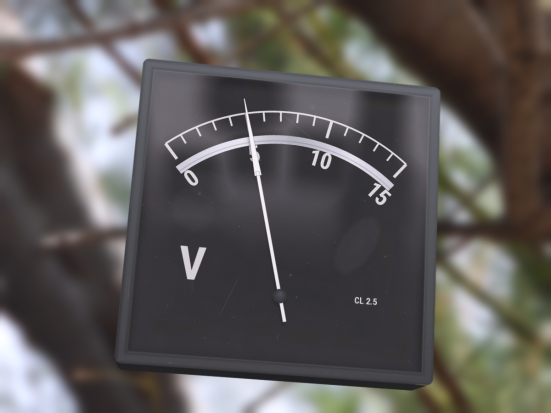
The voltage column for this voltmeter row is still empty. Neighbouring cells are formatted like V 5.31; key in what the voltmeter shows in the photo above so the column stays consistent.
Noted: V 5
